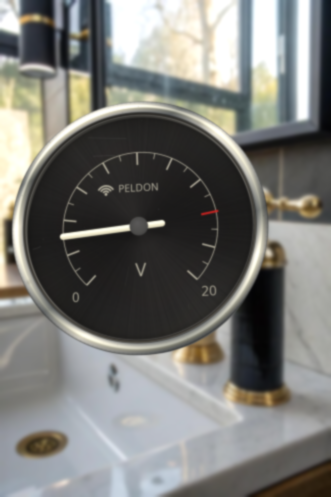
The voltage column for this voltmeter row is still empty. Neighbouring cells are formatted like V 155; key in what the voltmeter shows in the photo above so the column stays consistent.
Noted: V 3
